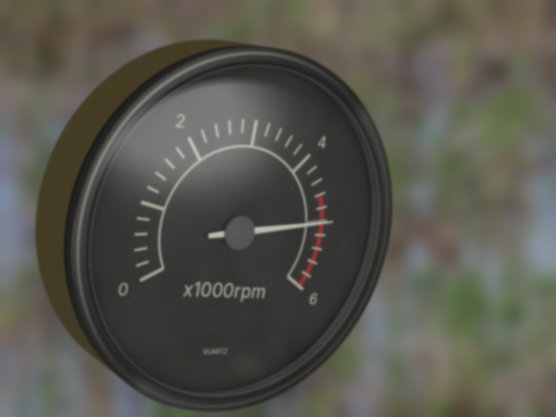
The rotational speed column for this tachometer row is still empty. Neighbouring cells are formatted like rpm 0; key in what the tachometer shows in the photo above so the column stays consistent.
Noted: rpm 5000
